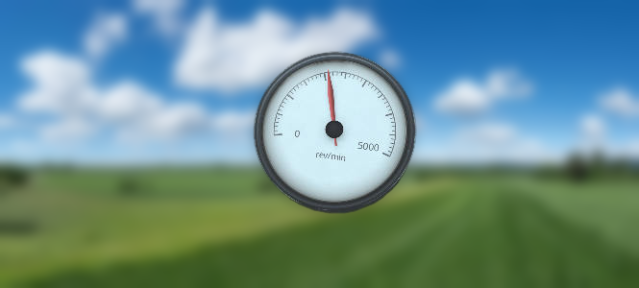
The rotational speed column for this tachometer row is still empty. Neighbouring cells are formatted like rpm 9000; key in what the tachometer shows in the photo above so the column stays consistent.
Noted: rpm 2100
